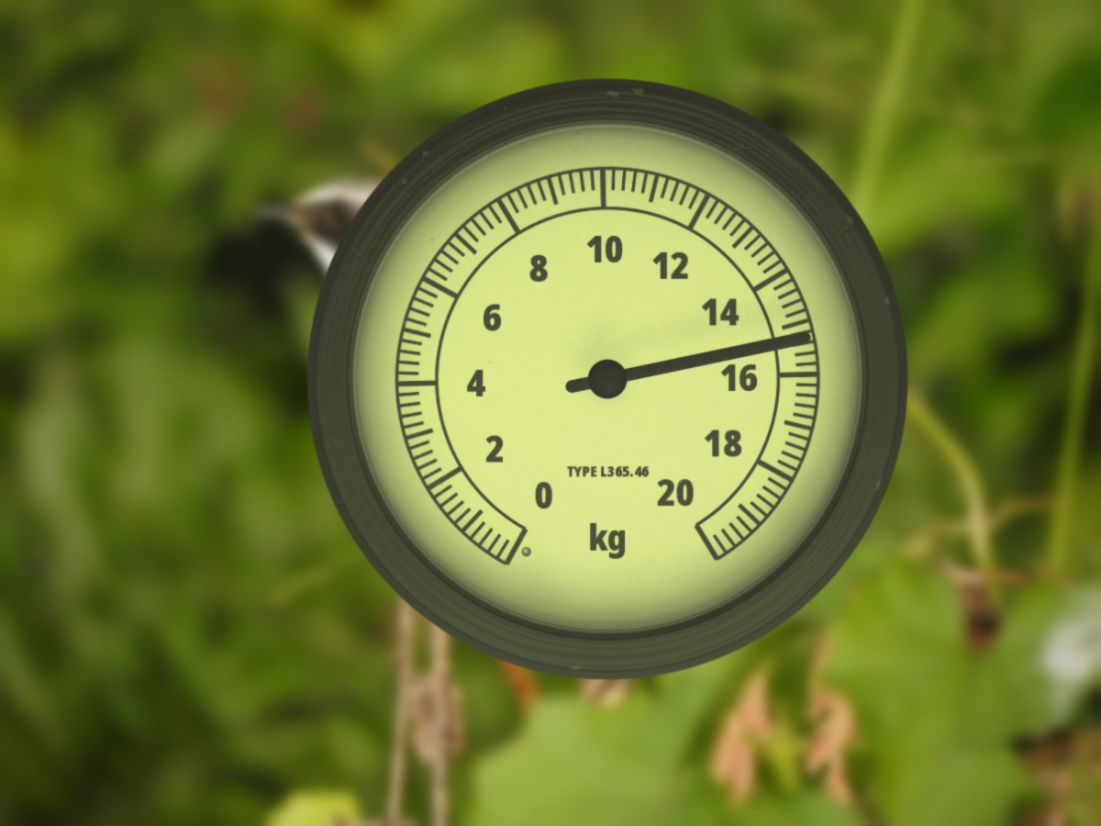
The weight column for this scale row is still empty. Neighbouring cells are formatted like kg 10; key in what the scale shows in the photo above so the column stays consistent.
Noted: kg 15.3
